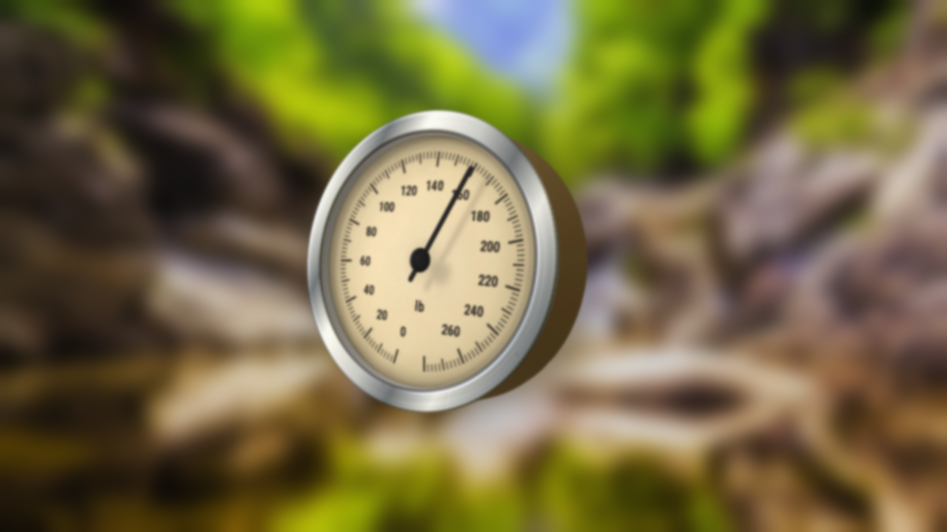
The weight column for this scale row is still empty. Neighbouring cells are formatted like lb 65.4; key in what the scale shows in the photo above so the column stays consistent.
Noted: lb 160
